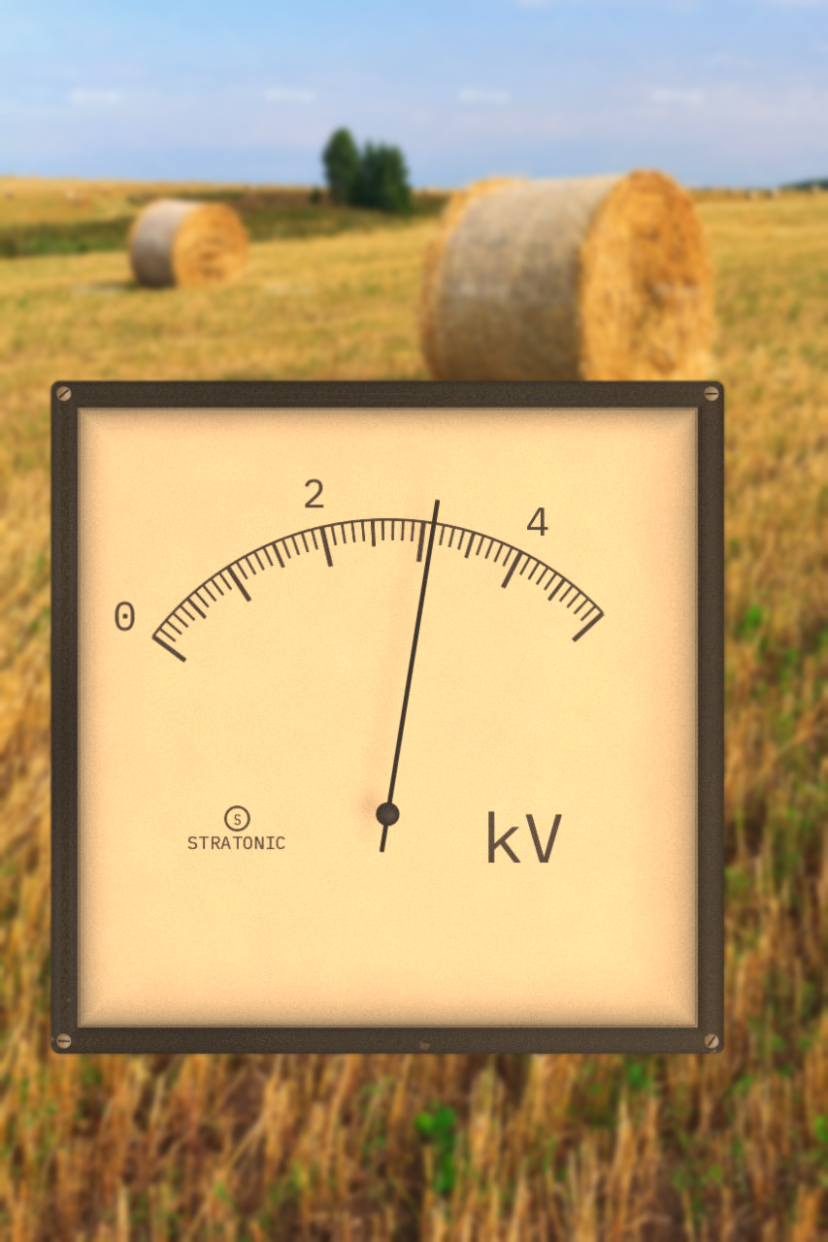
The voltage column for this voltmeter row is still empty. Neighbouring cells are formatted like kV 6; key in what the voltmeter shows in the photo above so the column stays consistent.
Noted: kV 3.1
